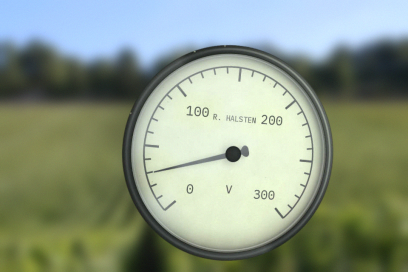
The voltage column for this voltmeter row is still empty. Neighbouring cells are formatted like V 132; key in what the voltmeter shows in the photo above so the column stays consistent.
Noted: V 30
